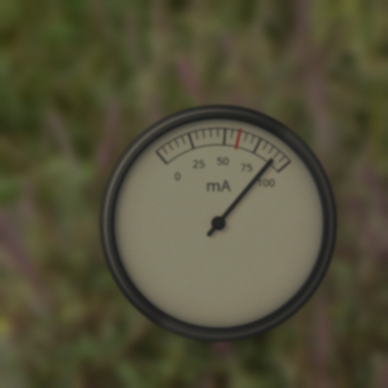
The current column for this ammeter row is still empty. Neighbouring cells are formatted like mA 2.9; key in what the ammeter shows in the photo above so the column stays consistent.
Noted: mA 90
